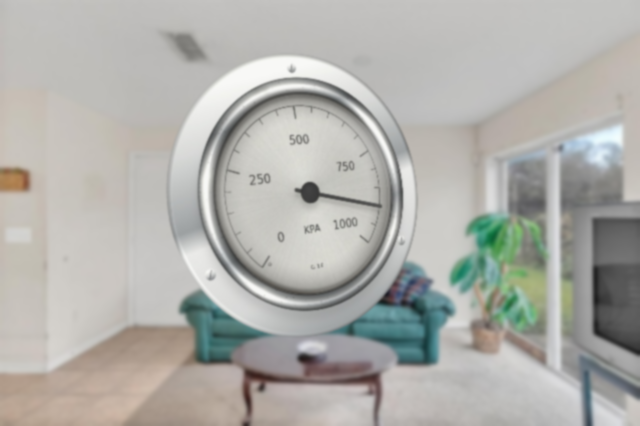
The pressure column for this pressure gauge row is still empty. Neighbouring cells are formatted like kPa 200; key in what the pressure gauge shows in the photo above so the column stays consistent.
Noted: kPa 900
